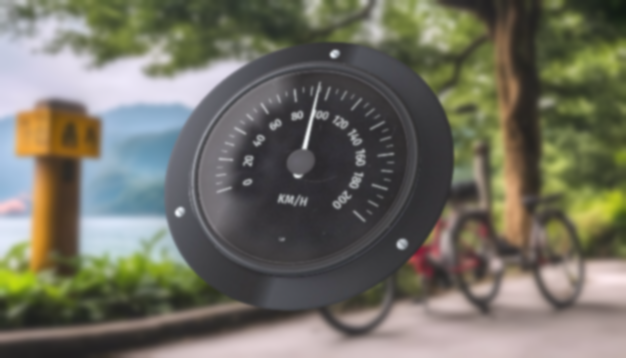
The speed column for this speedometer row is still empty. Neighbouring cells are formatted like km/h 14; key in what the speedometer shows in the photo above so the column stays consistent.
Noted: km/h 95
